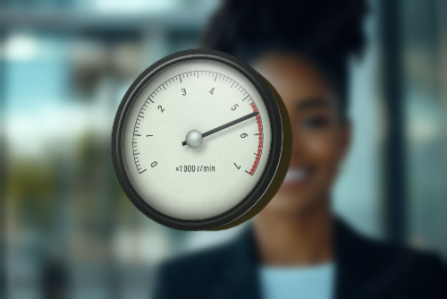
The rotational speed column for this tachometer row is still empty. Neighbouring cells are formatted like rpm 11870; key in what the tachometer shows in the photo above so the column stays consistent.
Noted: rpm 5500
